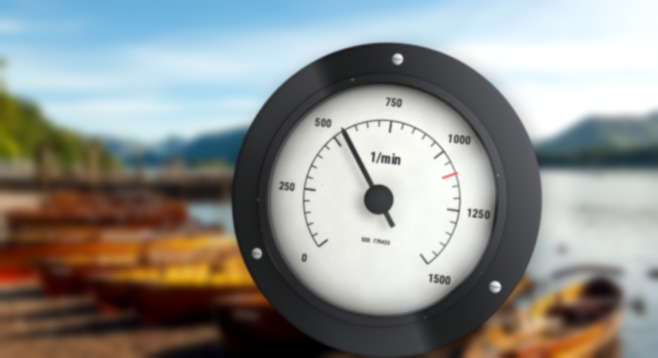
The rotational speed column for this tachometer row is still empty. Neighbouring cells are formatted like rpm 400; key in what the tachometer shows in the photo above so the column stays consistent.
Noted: rpm 550
